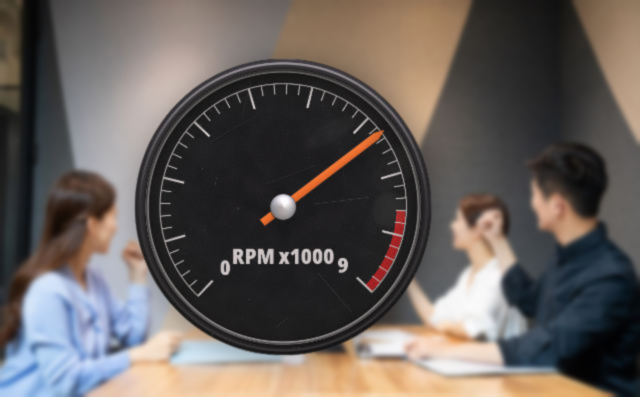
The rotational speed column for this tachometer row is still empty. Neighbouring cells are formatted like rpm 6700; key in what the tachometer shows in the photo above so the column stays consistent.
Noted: rpm 6300
